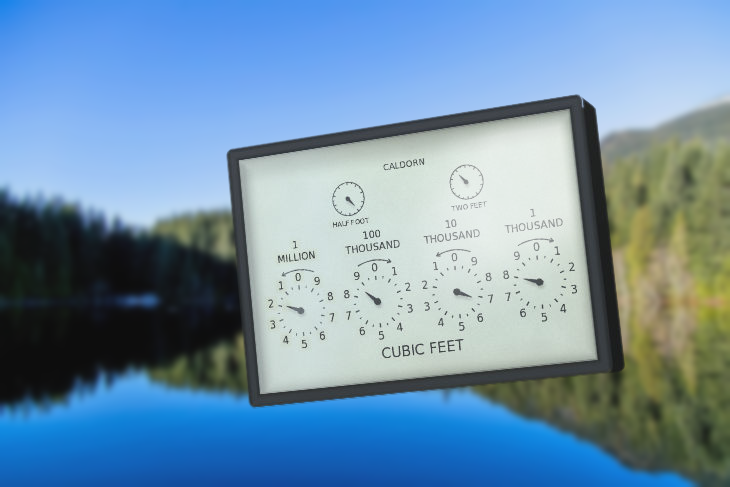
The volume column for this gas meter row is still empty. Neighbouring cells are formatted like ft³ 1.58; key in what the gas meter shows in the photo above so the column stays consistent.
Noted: ft³ 186800
